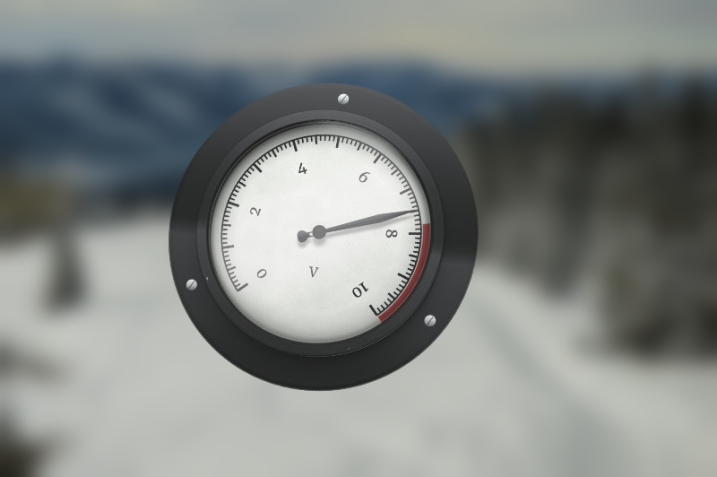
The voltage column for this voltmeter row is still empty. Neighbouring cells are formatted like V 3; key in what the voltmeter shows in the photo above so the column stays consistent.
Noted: V 7.5
